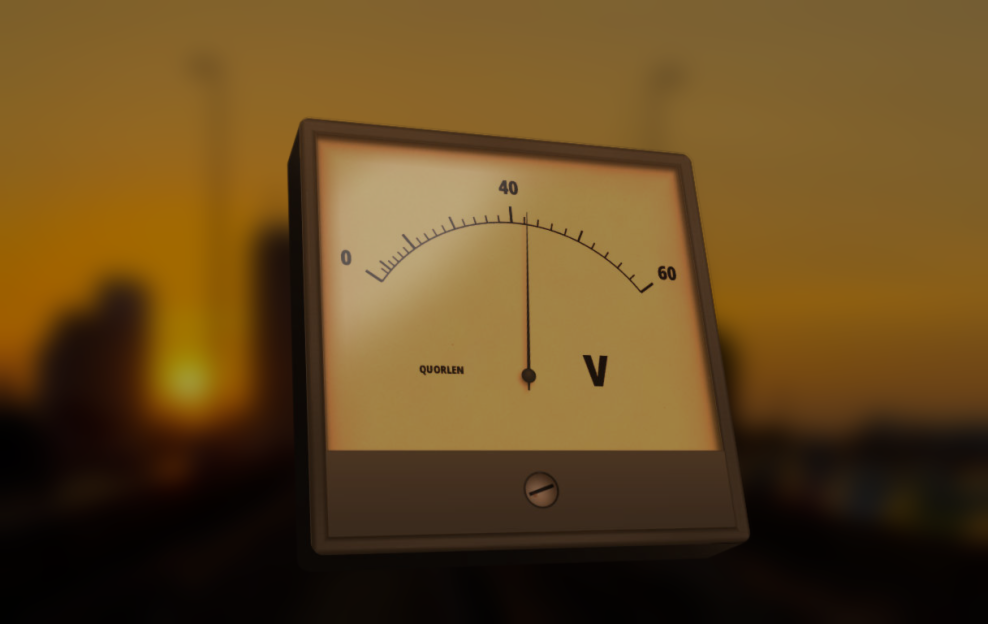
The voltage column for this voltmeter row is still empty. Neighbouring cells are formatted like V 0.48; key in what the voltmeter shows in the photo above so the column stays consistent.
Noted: V 42
